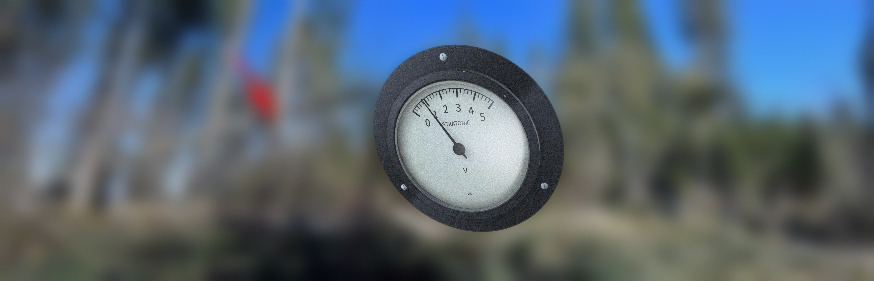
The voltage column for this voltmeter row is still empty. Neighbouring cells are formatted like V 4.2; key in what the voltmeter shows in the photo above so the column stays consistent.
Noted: V 1
